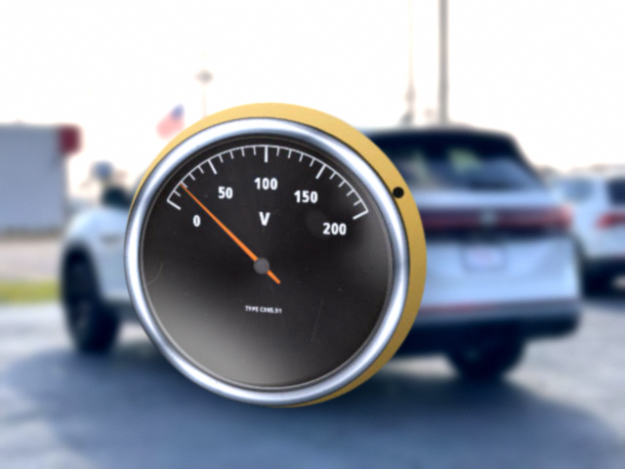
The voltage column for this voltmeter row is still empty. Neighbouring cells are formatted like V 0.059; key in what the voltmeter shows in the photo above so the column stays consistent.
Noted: V 20
